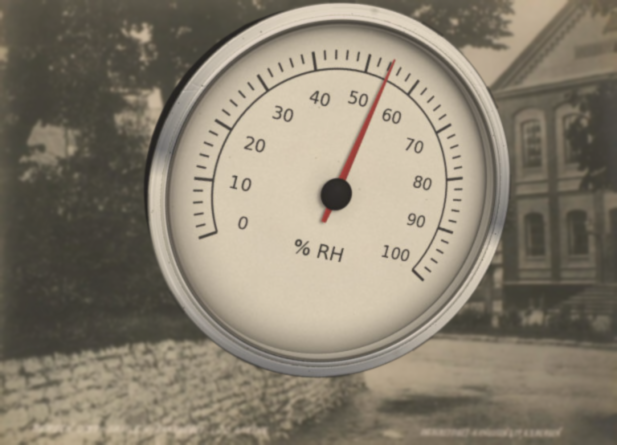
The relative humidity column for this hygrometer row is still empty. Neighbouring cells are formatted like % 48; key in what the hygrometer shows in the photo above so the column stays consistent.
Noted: % 54
